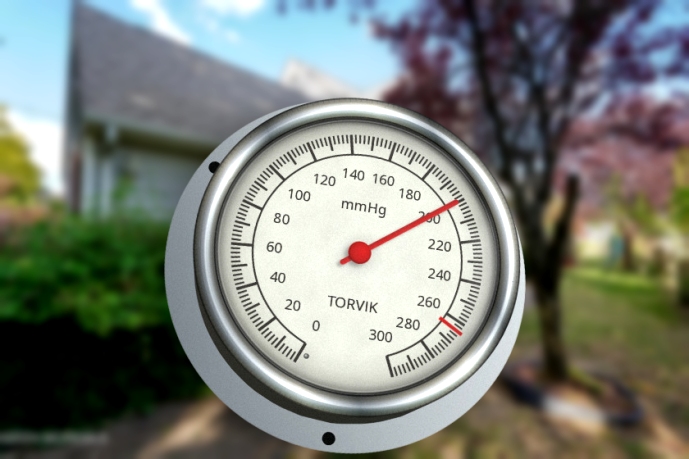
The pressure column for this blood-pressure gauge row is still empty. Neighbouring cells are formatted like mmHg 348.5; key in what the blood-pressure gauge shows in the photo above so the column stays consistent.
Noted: mmHg 200
